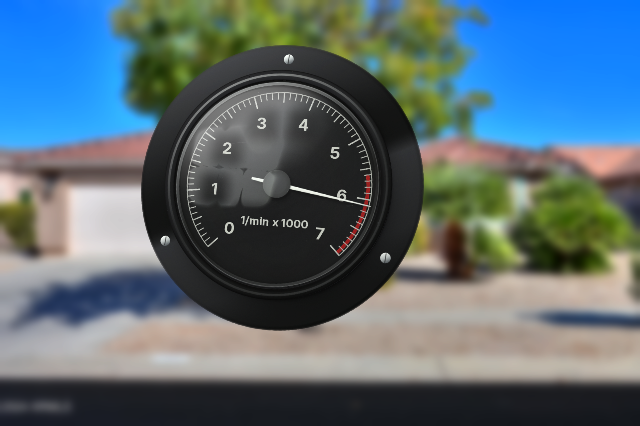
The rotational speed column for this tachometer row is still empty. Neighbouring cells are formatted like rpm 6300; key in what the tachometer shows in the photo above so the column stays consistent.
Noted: rpm 6100
